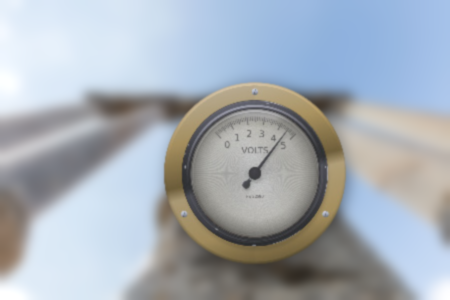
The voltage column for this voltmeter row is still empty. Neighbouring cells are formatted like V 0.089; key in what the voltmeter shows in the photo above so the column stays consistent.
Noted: V 4.5
